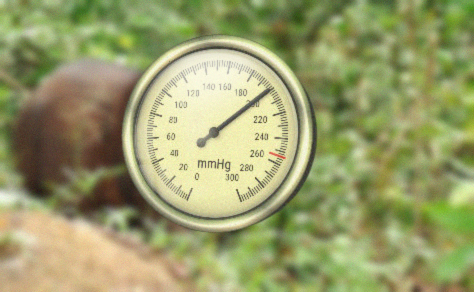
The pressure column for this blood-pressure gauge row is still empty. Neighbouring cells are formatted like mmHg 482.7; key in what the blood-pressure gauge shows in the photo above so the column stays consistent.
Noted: mmHg 200
